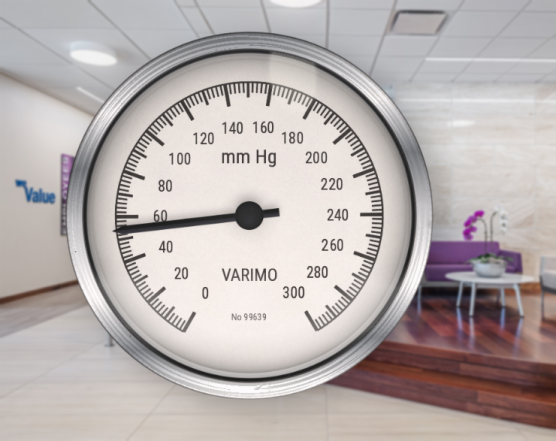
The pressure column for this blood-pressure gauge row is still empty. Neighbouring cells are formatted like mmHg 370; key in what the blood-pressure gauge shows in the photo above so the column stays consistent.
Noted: mmHg 54
